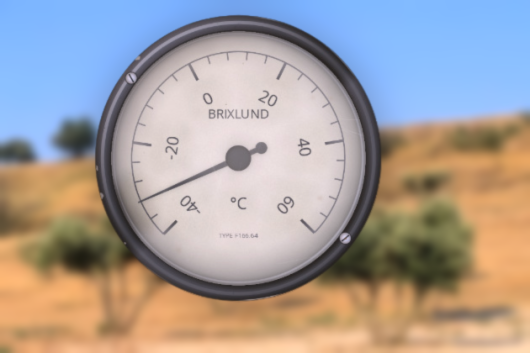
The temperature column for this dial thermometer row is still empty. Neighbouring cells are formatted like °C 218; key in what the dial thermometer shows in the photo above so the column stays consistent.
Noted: °C -32
